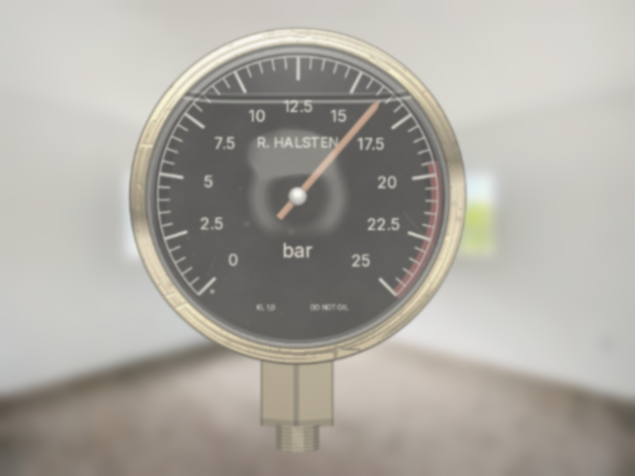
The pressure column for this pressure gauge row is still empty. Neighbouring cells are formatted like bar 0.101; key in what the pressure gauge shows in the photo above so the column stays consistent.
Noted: bar 16.25
